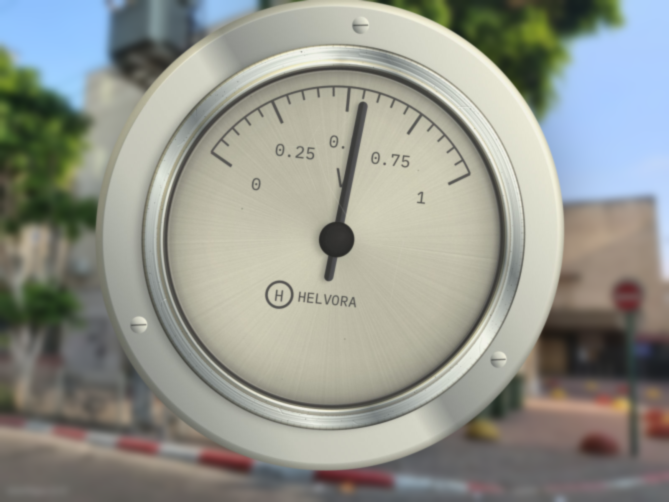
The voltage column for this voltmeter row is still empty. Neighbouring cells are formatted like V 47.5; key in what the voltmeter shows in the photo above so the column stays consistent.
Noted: V 0.55
